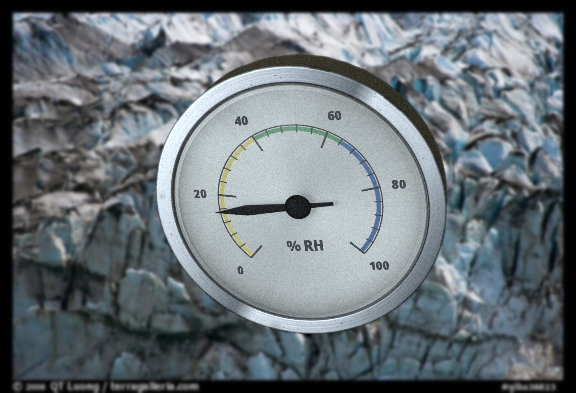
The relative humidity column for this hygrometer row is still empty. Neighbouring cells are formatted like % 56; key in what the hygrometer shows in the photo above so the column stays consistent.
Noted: % 16
